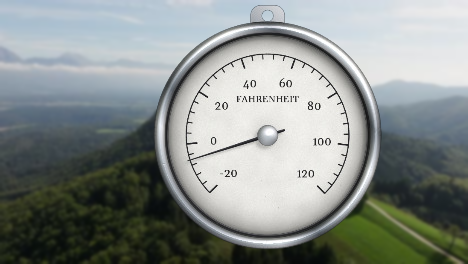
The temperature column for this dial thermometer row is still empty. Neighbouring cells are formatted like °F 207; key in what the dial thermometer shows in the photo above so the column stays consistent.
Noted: °F -6
